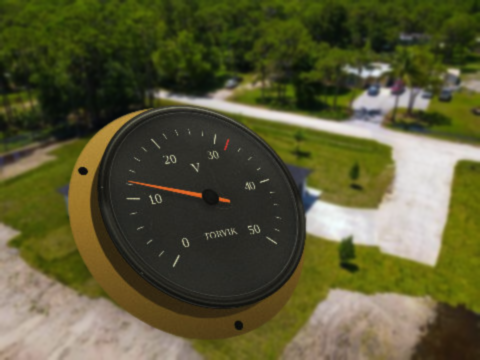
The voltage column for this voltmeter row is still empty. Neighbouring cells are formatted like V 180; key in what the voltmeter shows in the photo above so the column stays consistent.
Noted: V 12
